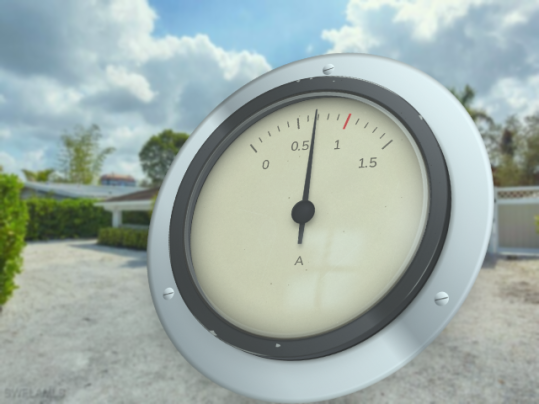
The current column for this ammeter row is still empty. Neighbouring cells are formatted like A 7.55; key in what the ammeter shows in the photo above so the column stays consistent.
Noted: A 0.7
